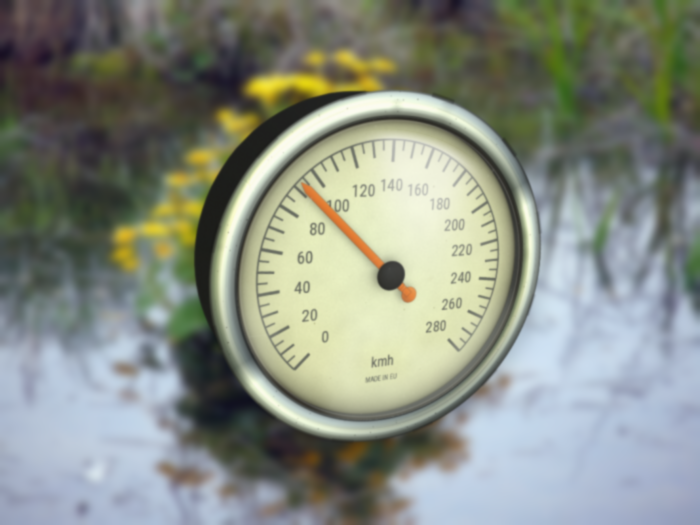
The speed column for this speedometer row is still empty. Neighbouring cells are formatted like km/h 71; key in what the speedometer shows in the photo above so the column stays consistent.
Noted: km/h 92.5
